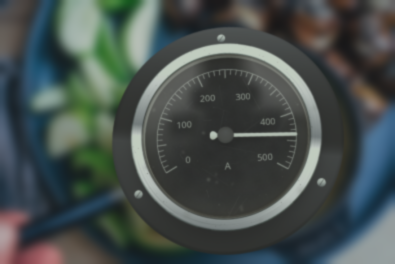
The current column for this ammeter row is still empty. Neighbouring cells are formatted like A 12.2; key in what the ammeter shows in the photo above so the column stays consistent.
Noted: A 440
